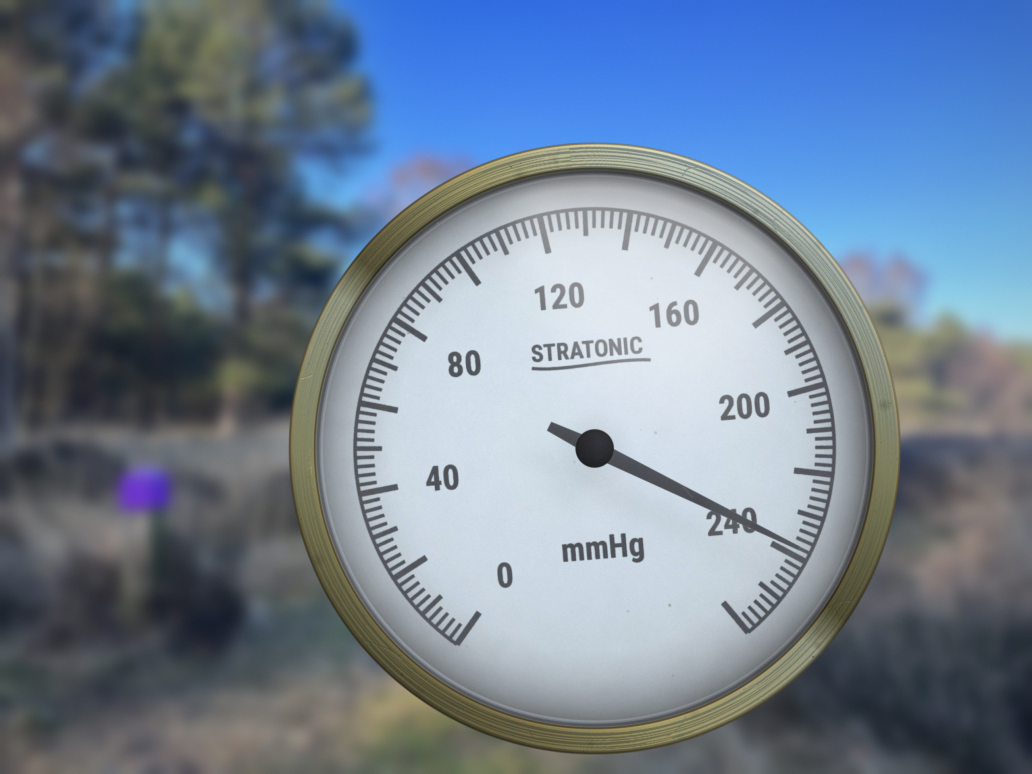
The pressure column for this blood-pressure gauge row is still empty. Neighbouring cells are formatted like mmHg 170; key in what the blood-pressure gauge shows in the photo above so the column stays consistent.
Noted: mmHg 238
